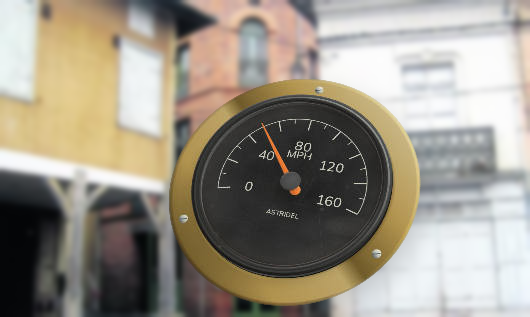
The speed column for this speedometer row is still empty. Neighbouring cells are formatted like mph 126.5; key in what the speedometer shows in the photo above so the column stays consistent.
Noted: mph 50
